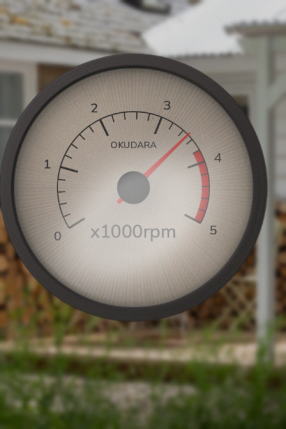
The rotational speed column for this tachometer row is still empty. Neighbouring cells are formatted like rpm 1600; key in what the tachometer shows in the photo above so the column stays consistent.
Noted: rpm 3500
